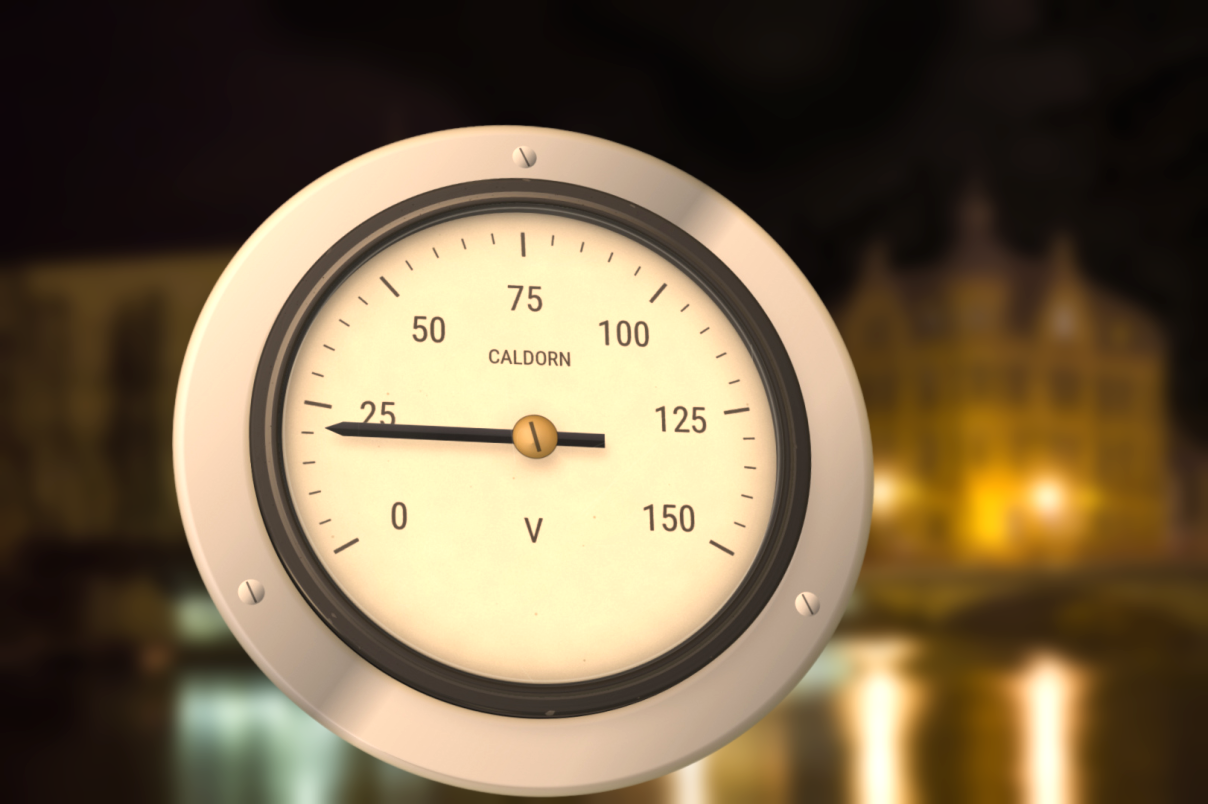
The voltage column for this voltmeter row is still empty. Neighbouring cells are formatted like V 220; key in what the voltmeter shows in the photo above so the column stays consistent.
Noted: V 20
